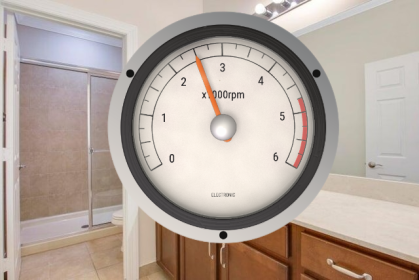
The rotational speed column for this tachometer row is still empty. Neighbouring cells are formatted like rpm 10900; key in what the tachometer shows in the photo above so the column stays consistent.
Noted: rpm 2500
